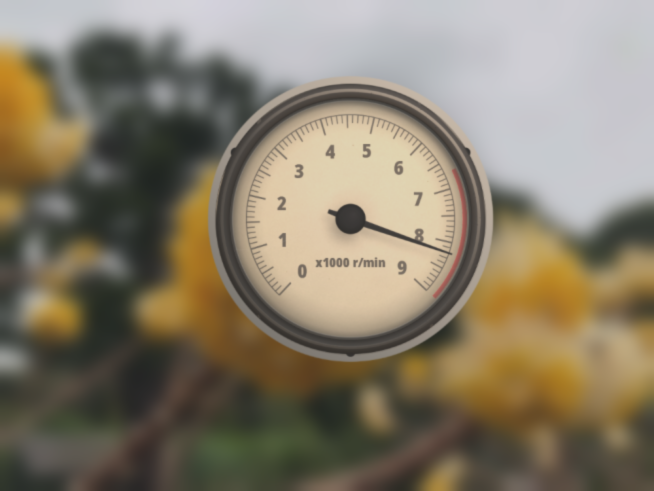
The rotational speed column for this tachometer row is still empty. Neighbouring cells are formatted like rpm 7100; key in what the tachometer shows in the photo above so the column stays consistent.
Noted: rpm 8200
